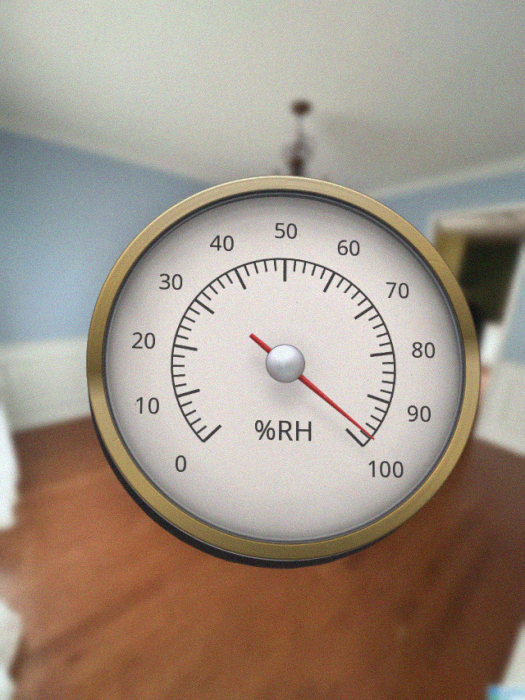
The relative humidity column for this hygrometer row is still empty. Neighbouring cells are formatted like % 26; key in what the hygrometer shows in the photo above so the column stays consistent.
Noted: % 98
